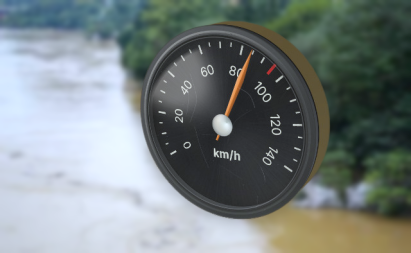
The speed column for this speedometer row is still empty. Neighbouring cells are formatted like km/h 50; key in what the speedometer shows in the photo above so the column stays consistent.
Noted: km/h 85
